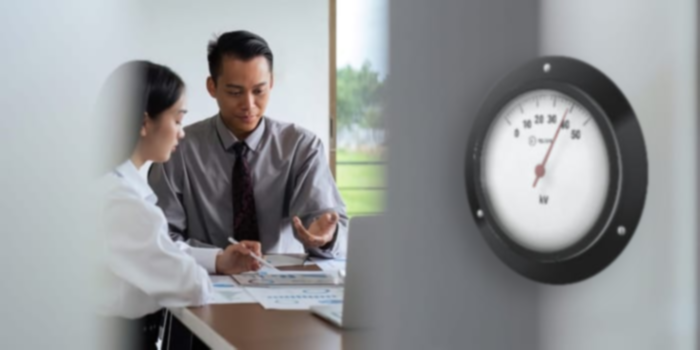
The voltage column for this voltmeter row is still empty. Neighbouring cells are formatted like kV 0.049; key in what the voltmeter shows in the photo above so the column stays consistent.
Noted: kV 40
